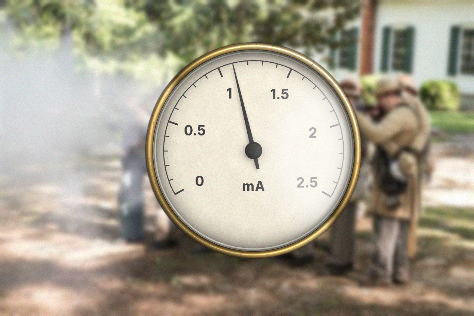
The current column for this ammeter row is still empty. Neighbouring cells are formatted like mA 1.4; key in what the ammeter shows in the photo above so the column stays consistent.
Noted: mA 1.1
